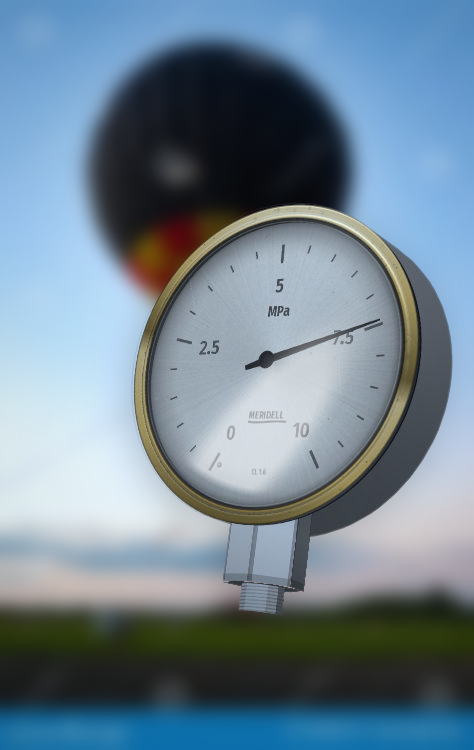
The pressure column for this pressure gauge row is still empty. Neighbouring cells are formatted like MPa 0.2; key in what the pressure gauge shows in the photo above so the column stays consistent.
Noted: MPa 7.5
